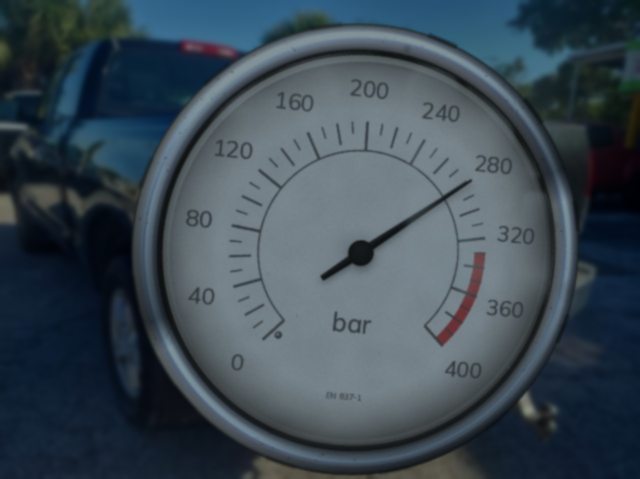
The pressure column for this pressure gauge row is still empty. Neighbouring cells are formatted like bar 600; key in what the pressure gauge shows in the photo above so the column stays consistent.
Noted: bar 280
